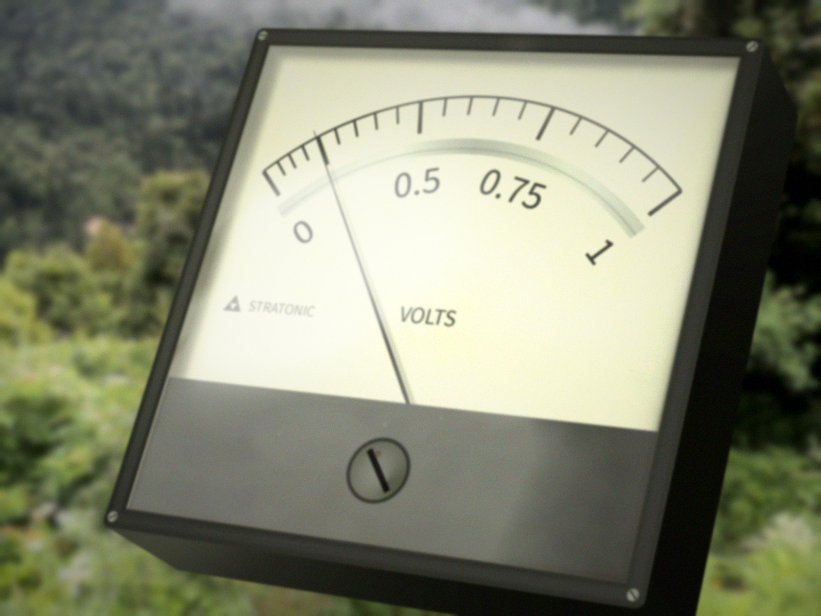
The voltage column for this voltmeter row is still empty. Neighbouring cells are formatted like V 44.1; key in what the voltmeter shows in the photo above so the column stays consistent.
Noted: V 0.25
